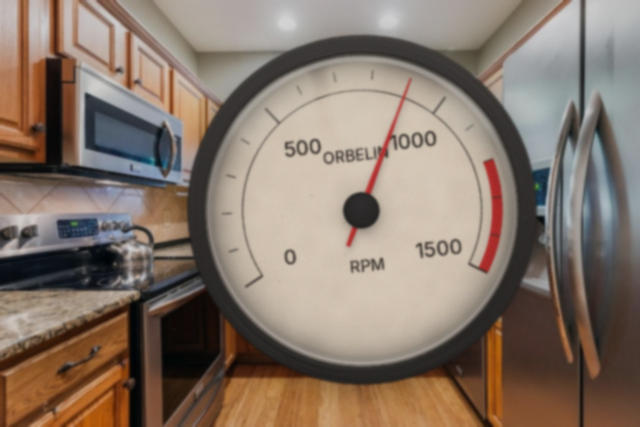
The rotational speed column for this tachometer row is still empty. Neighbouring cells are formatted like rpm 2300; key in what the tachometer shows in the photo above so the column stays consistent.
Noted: rpm 900
